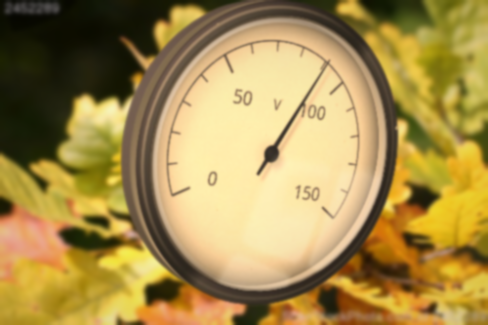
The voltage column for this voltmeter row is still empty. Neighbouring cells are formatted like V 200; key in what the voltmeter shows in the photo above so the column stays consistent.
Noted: V 90
